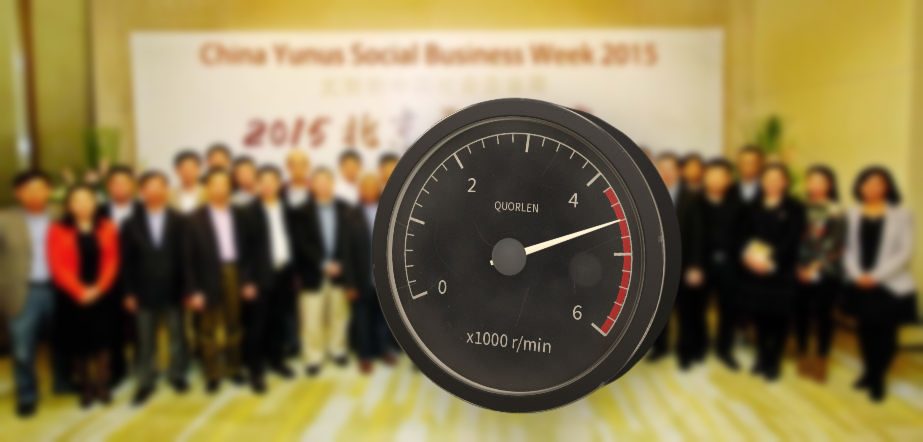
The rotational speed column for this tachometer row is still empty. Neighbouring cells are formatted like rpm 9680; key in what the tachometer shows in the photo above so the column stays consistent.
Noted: rpm 4600
